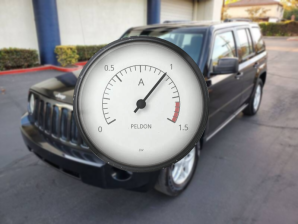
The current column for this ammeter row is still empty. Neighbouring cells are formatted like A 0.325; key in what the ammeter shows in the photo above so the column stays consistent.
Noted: A 1
